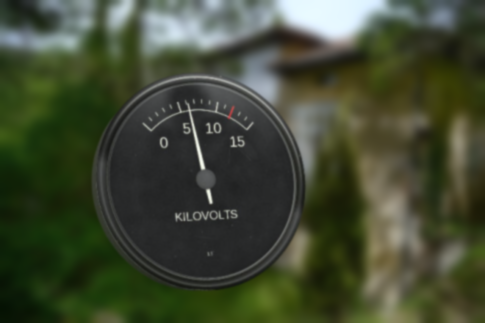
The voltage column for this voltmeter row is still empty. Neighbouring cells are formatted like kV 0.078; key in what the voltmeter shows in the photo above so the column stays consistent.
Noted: kV 6
